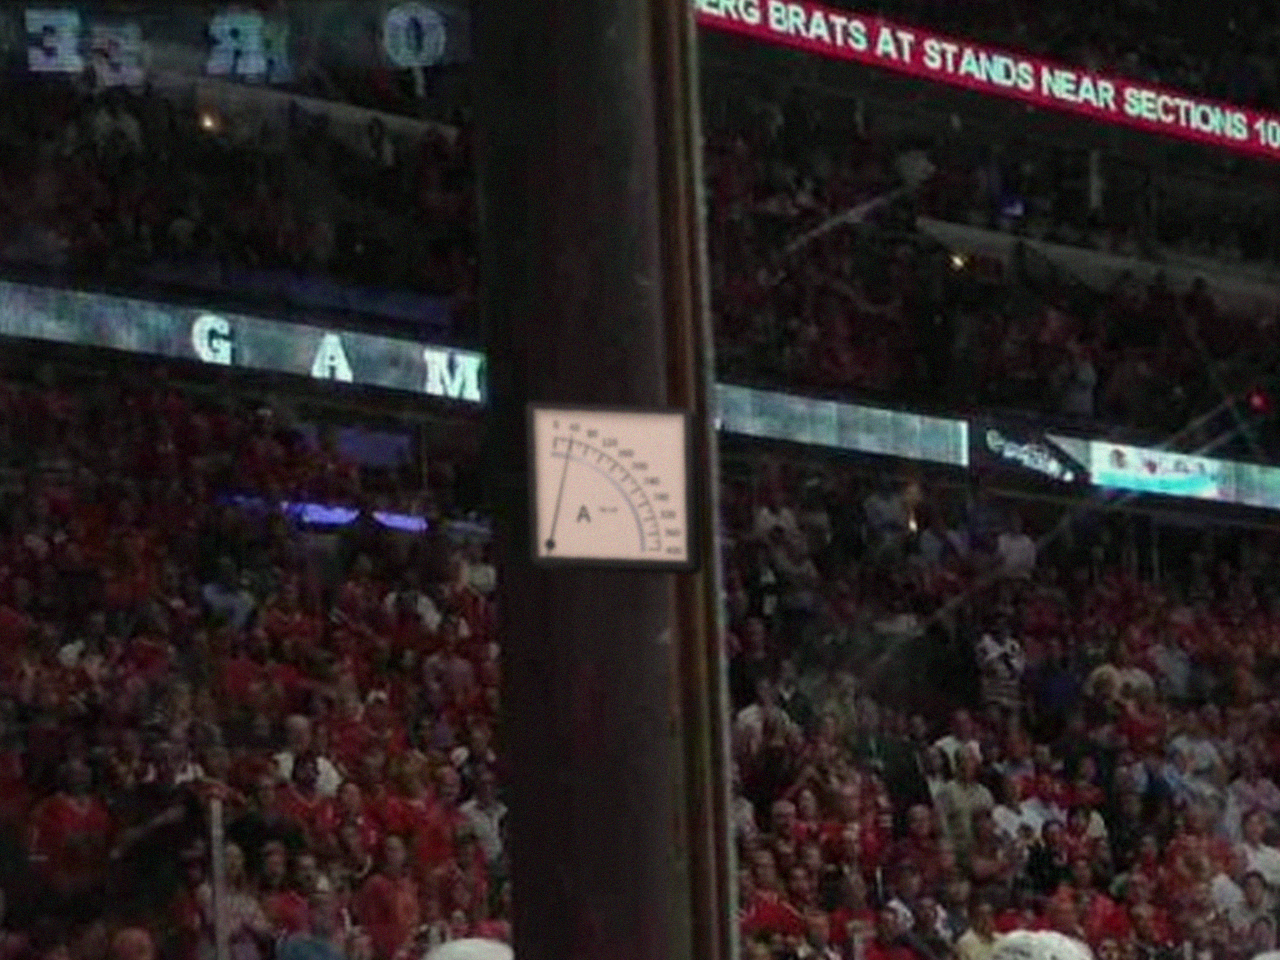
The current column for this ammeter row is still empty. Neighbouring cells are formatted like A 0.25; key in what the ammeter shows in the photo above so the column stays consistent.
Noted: A 40
